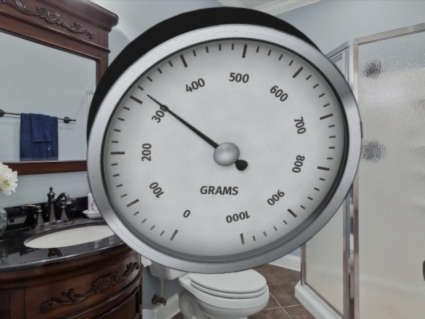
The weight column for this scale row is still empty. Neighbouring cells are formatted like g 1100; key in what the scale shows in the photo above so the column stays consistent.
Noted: g 320
